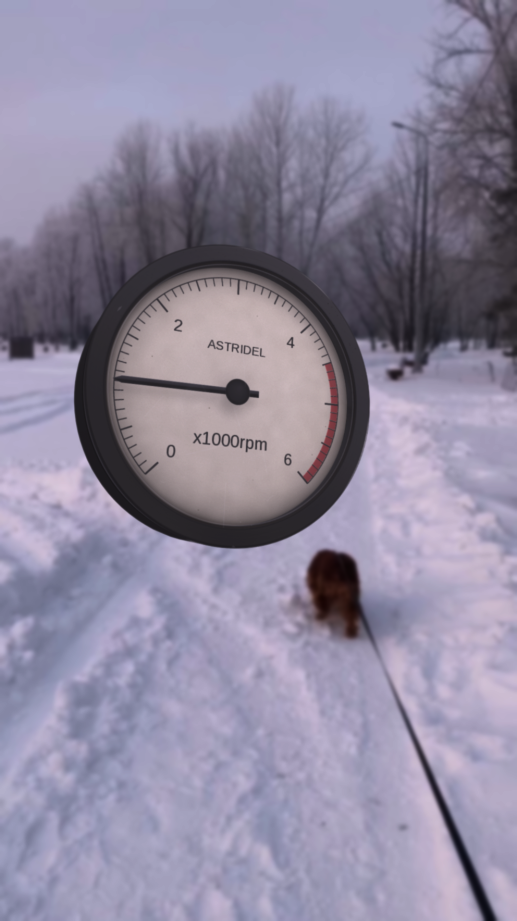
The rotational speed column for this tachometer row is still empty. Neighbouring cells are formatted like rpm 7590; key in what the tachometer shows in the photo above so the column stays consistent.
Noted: rpm 1000
